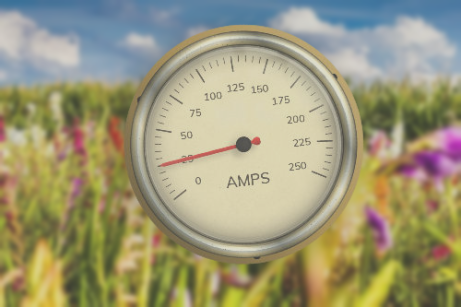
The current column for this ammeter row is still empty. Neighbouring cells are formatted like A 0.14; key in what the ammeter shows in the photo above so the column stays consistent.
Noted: A 25
